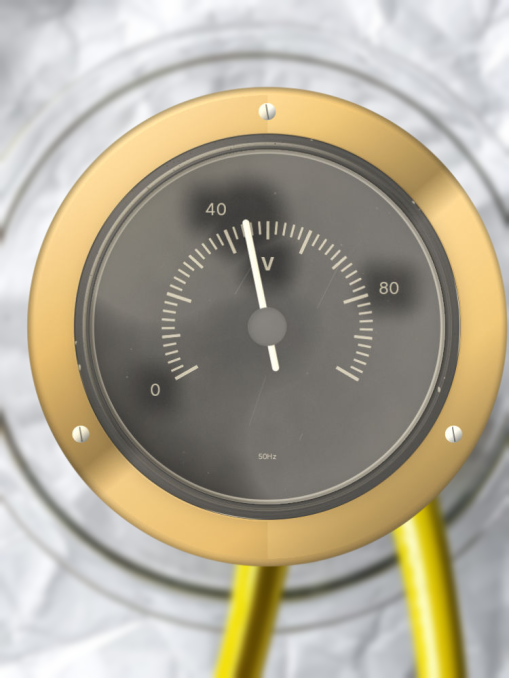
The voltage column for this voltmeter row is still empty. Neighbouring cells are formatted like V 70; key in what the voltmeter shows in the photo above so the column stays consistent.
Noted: V 45
